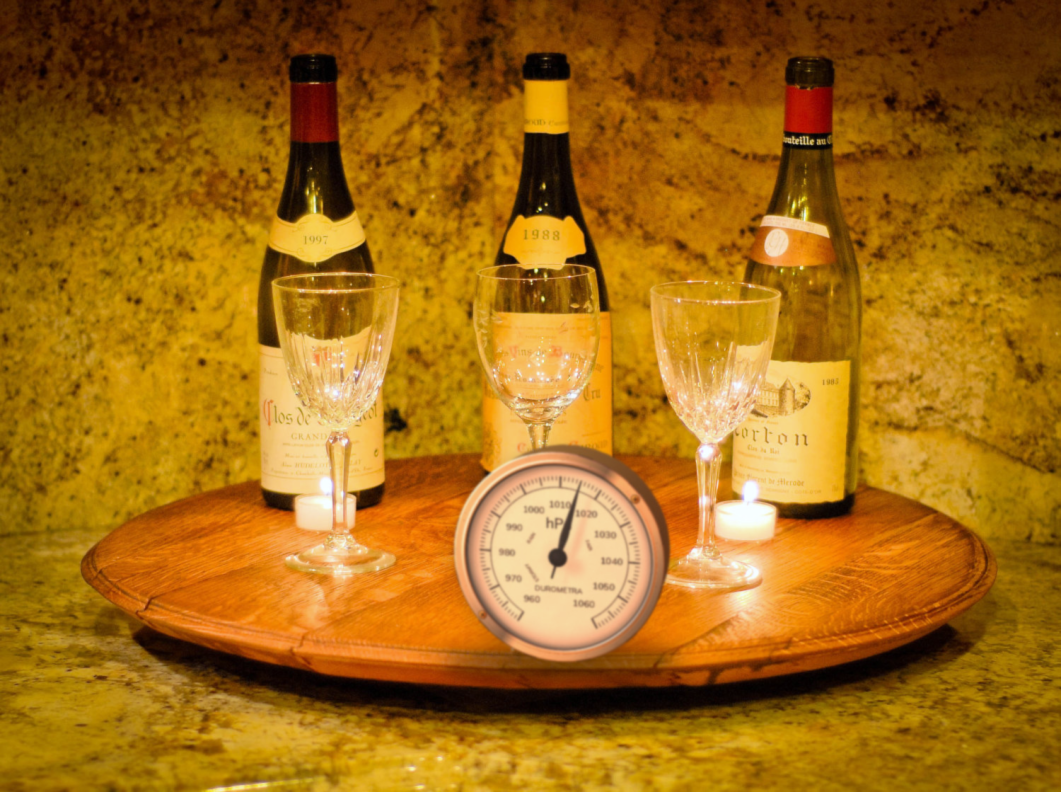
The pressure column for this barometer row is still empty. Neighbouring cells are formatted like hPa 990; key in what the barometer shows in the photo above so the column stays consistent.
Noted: hPa 1015
